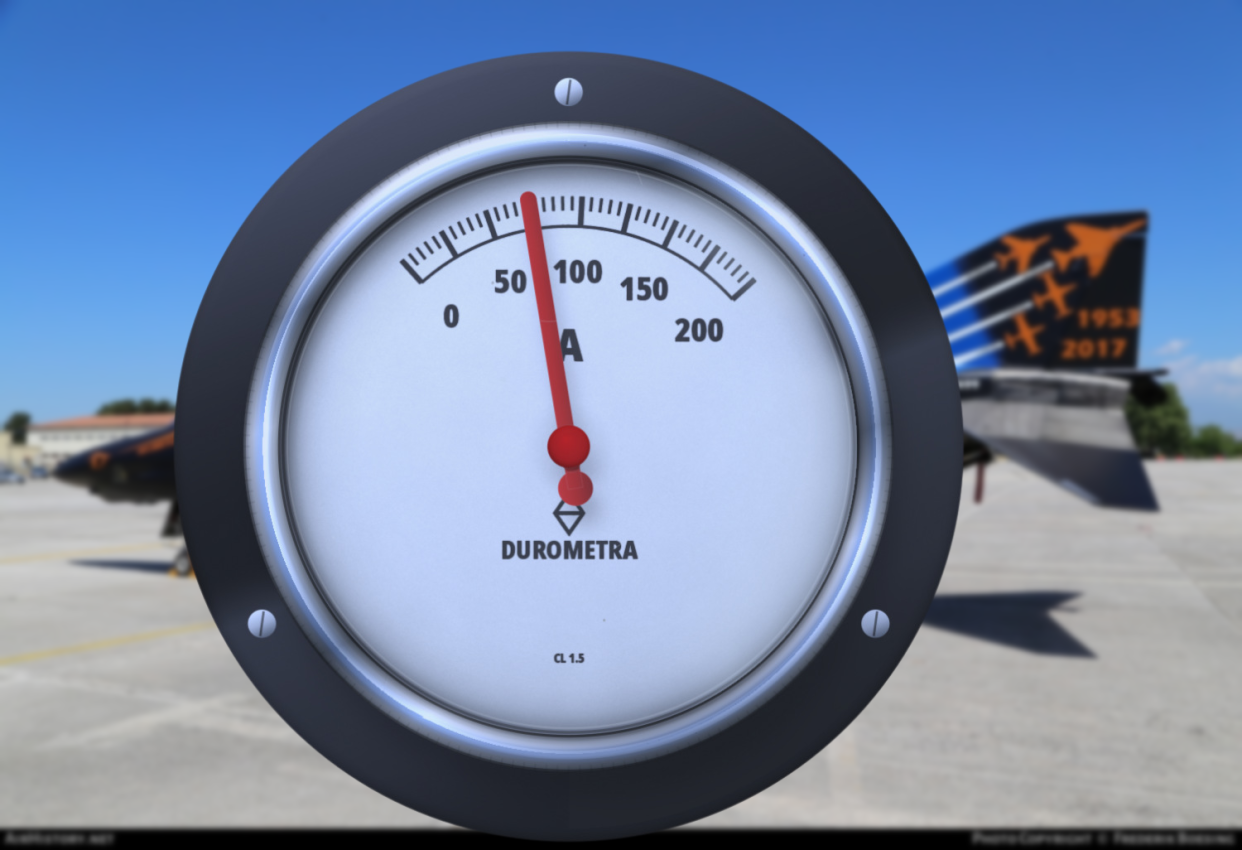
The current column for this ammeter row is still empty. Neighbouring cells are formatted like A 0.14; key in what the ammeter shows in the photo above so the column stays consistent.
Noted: A 72.5
